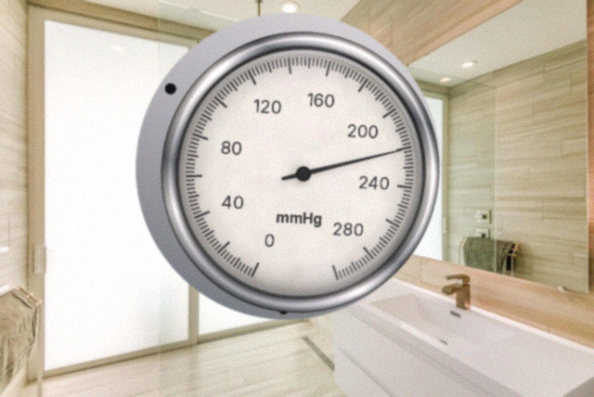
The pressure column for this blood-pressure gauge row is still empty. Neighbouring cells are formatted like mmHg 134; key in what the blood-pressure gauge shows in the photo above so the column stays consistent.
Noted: mmHg 220
